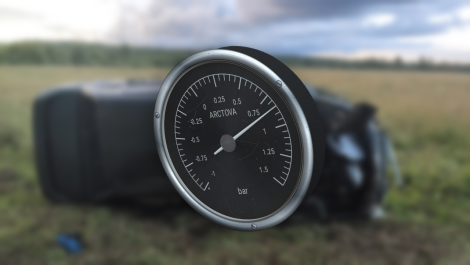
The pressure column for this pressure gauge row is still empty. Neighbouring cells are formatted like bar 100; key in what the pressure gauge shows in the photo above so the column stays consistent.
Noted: bar 0.85
